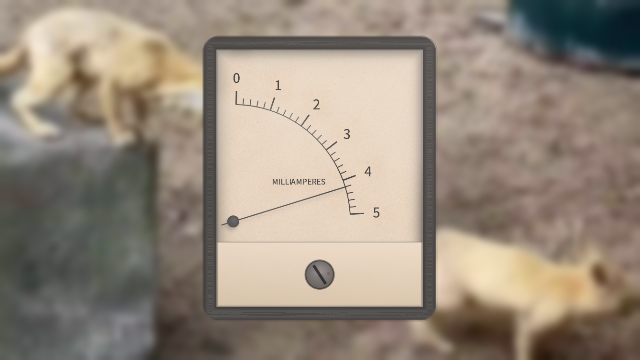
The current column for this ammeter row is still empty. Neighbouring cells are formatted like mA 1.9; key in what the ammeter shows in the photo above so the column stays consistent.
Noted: mA 4.2
